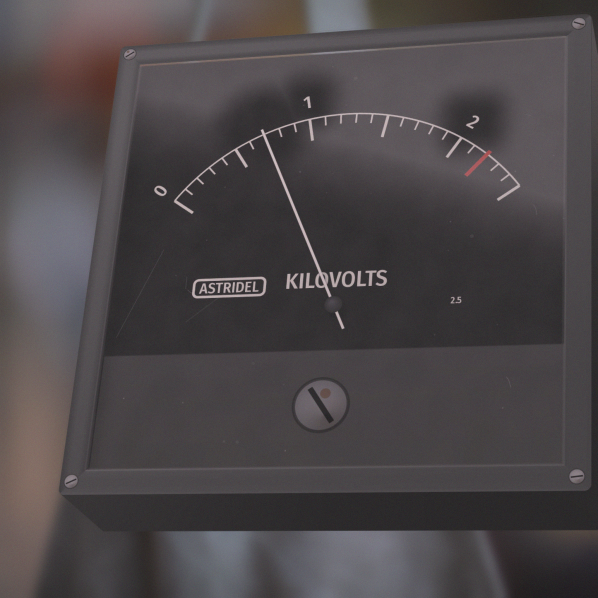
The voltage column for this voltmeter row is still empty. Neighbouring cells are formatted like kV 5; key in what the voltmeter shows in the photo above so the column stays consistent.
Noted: kV 0.7
